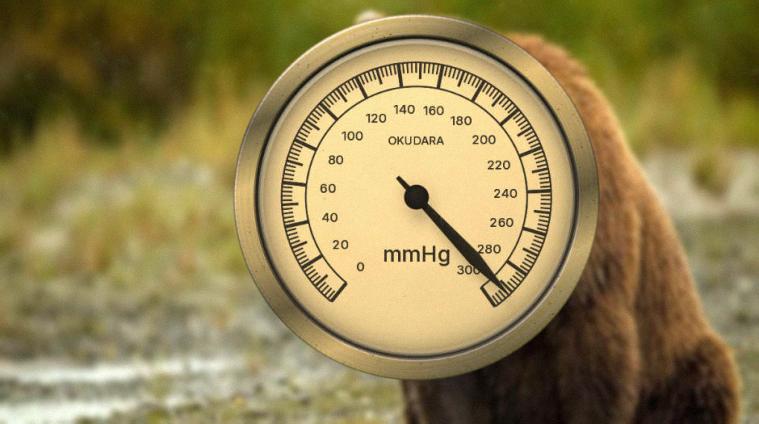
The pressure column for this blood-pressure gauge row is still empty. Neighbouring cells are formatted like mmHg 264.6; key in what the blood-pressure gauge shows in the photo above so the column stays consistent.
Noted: mmHg 292
